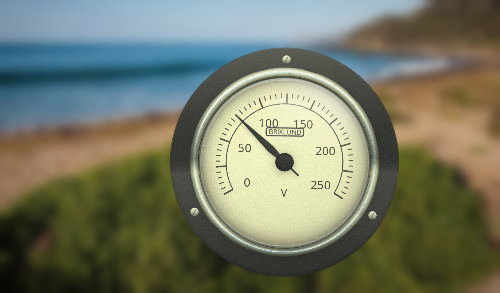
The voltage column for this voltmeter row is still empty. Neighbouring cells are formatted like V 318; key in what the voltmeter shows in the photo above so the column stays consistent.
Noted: V 75
